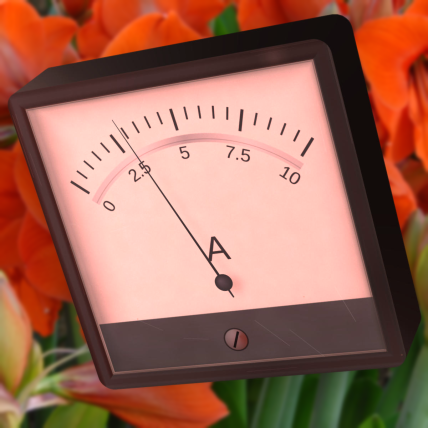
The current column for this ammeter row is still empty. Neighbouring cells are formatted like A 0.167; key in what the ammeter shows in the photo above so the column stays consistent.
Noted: A 3
